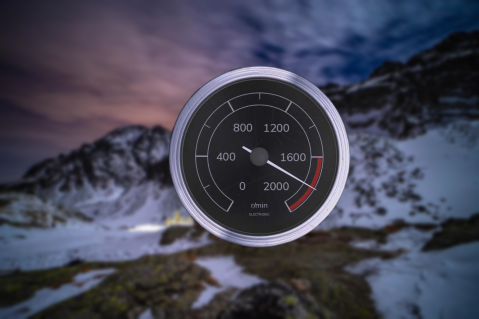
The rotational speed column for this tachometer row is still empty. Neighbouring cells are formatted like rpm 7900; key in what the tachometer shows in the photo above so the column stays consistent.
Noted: rpm 1800
